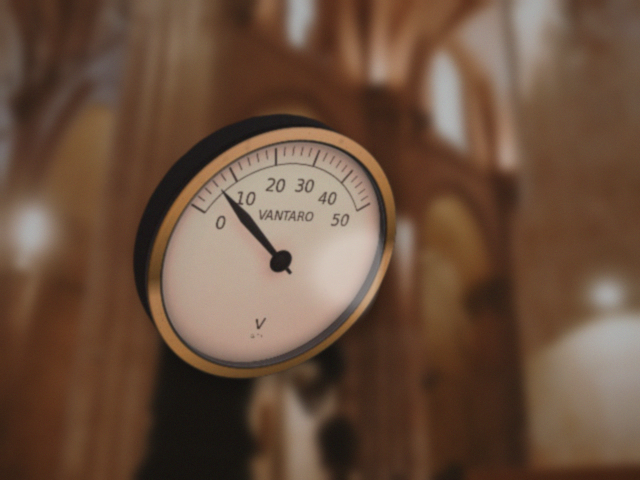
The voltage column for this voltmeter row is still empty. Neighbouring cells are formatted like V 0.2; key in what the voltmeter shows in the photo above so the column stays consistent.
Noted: V 6
